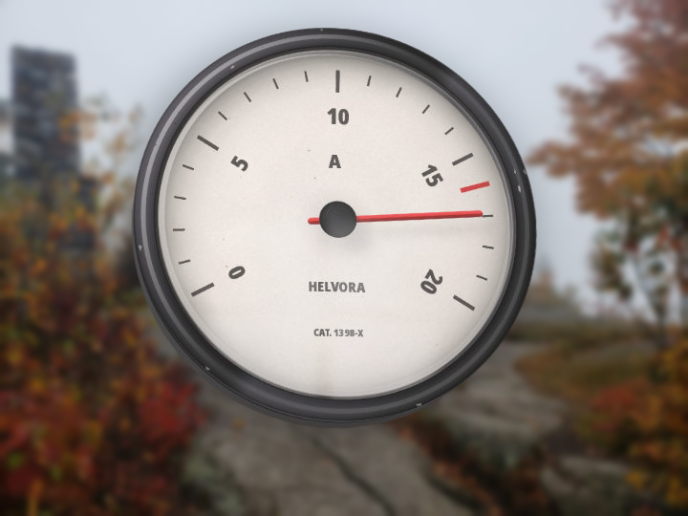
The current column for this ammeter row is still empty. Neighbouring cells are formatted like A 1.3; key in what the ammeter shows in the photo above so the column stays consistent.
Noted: A 17
